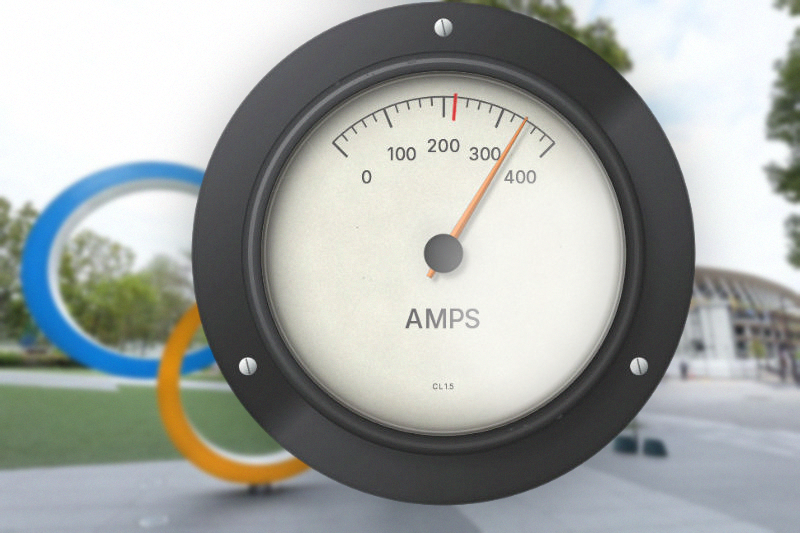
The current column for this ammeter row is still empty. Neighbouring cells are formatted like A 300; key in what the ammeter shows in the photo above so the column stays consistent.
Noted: A 340
